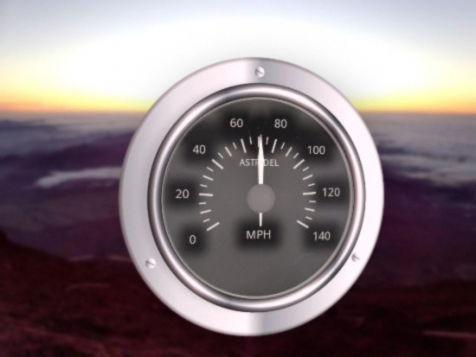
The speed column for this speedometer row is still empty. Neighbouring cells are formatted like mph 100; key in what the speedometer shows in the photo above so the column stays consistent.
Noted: mph 70
